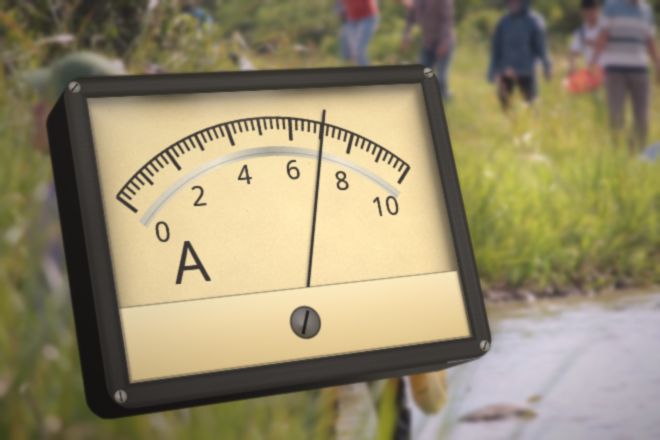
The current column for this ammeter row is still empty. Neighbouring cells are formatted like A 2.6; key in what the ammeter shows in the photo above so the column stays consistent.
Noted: A 7
